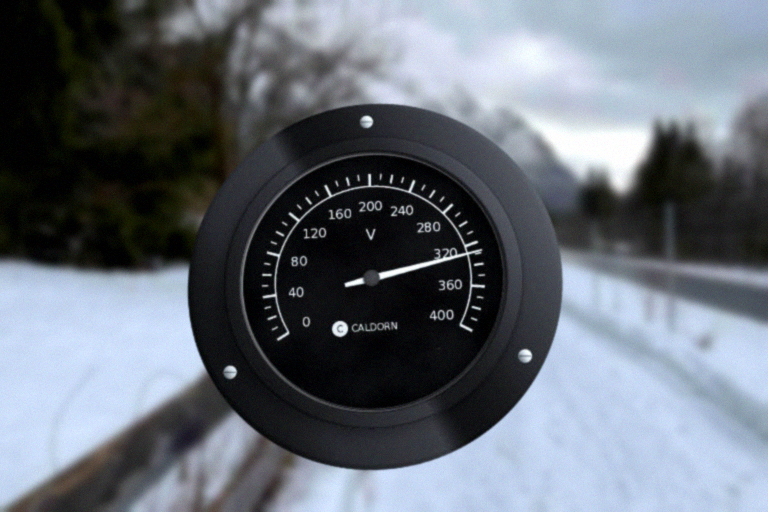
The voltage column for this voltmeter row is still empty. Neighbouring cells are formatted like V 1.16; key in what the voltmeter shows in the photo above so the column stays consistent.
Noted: V 330
